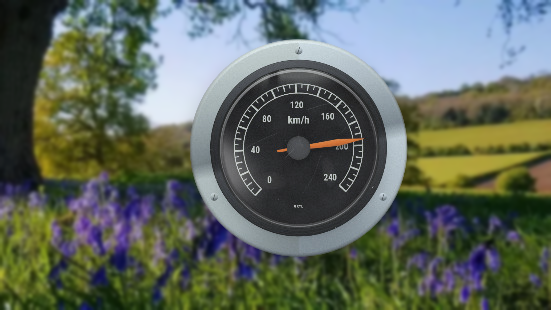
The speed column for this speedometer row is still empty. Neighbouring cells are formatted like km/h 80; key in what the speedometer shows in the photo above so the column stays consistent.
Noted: km/h 195
